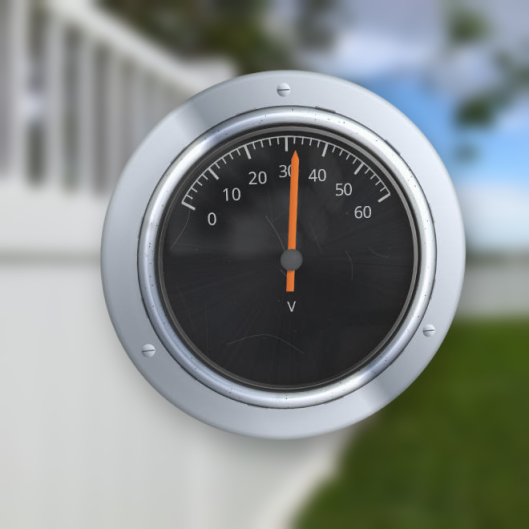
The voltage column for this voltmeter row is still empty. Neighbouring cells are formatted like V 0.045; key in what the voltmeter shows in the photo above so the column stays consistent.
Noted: V 32
